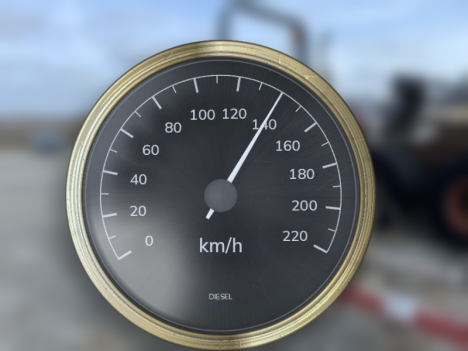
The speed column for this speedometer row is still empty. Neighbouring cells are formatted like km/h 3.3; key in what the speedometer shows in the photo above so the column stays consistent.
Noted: km/h 140
